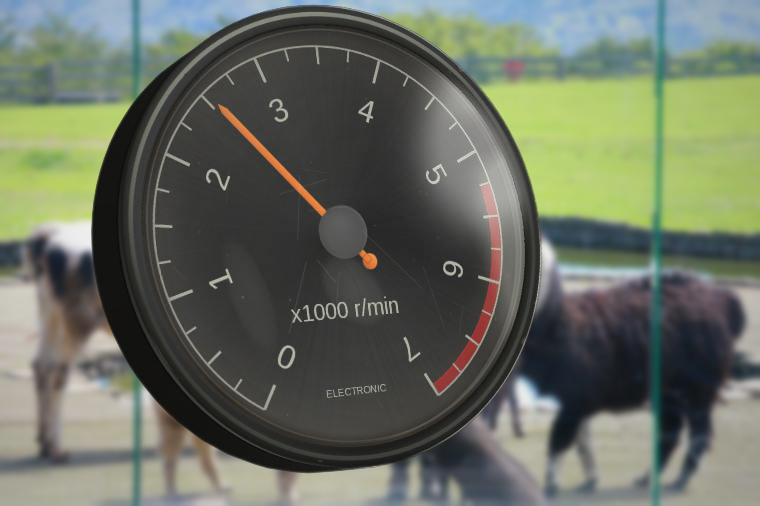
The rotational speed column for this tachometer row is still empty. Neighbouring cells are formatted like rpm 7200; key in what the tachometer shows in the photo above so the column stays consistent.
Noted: rpm 2500
